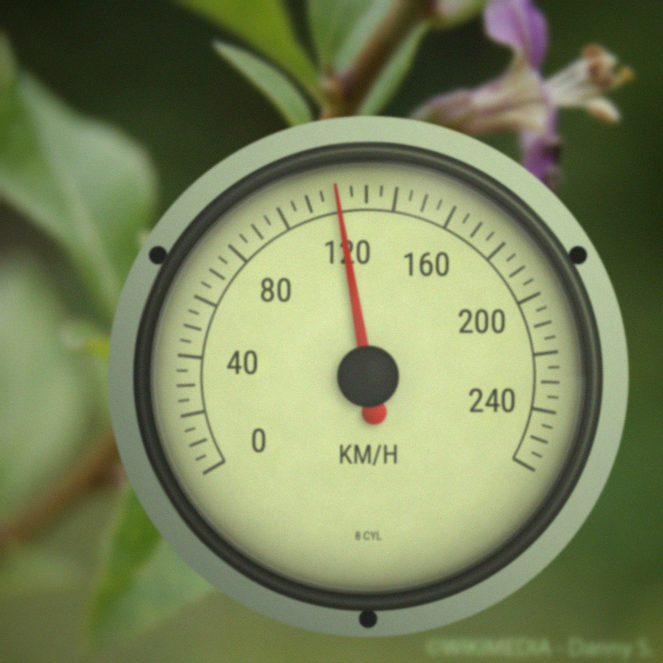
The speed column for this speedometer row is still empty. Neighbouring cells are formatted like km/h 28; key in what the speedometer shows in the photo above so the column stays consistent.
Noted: km/h 120
